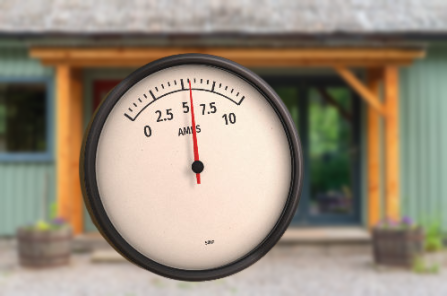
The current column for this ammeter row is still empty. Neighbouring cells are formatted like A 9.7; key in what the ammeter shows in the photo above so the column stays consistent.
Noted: A 5.5
